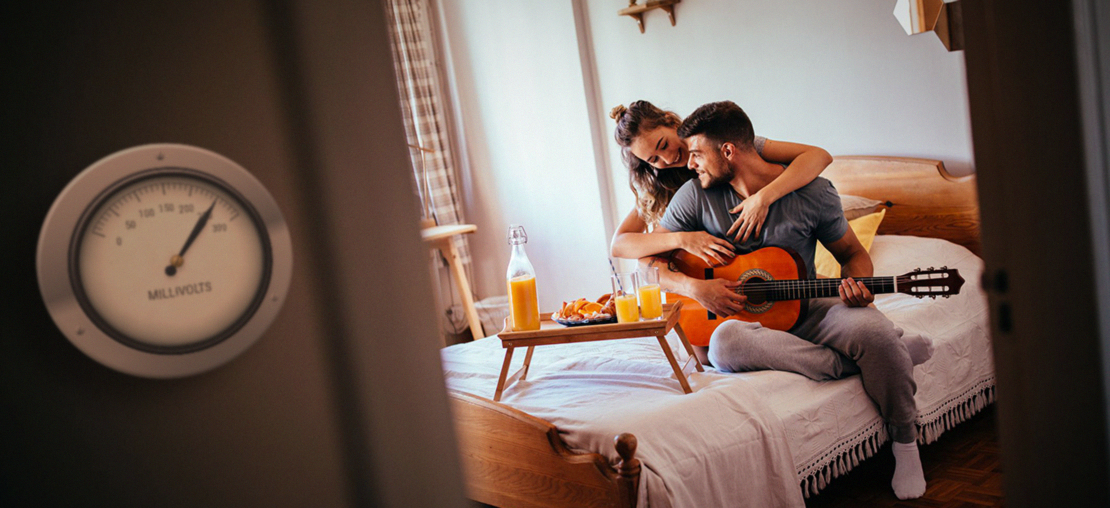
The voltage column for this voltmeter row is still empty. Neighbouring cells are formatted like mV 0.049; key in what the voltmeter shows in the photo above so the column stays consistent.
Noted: mV 250
